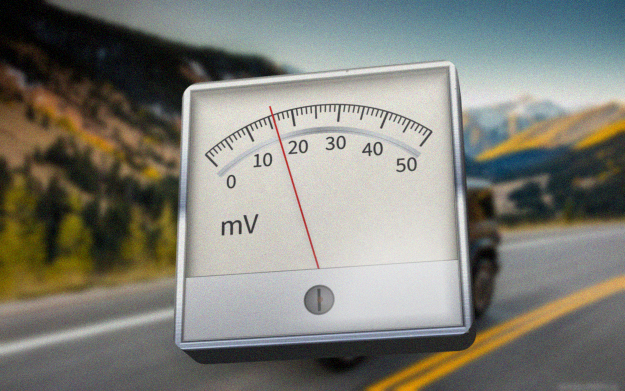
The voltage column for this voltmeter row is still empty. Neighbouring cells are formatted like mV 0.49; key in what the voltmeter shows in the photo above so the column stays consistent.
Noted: mV 16
